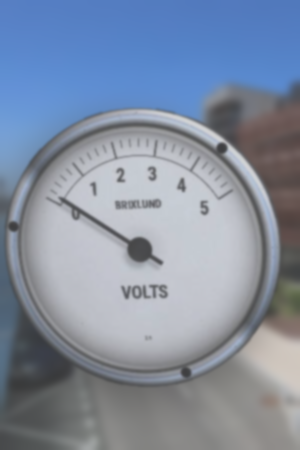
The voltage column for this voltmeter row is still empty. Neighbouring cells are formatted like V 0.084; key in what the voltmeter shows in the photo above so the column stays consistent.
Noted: V 0.2
